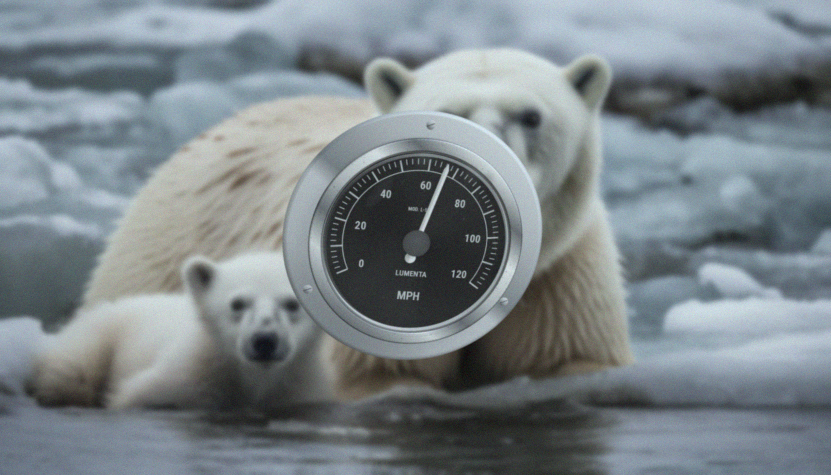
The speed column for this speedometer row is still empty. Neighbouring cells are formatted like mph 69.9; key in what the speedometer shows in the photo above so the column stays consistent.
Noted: mph 66
